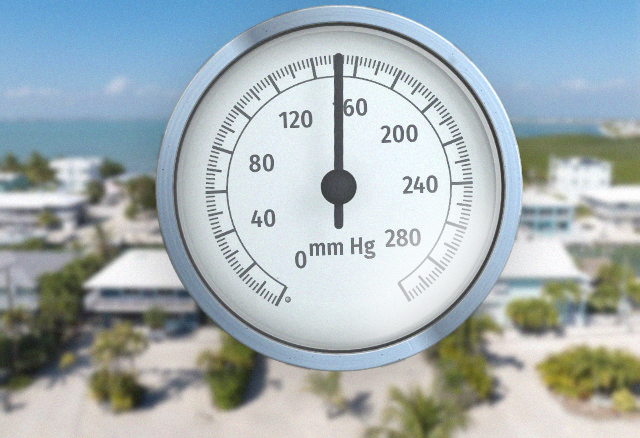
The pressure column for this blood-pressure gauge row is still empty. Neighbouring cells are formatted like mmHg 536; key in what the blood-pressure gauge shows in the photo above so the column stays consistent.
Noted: mmHg 152
